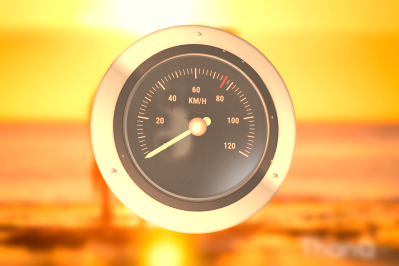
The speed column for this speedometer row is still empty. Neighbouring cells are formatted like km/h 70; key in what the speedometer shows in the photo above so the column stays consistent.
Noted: km/h 0
